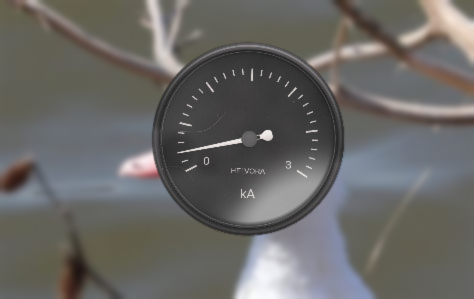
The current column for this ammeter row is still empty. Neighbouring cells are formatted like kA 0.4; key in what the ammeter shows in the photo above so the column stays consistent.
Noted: kA 0.2
